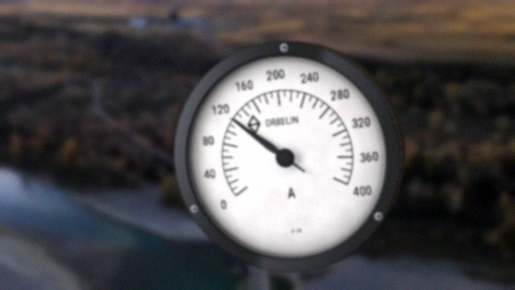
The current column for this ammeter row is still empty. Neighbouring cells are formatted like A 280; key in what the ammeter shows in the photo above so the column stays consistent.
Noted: A 120
